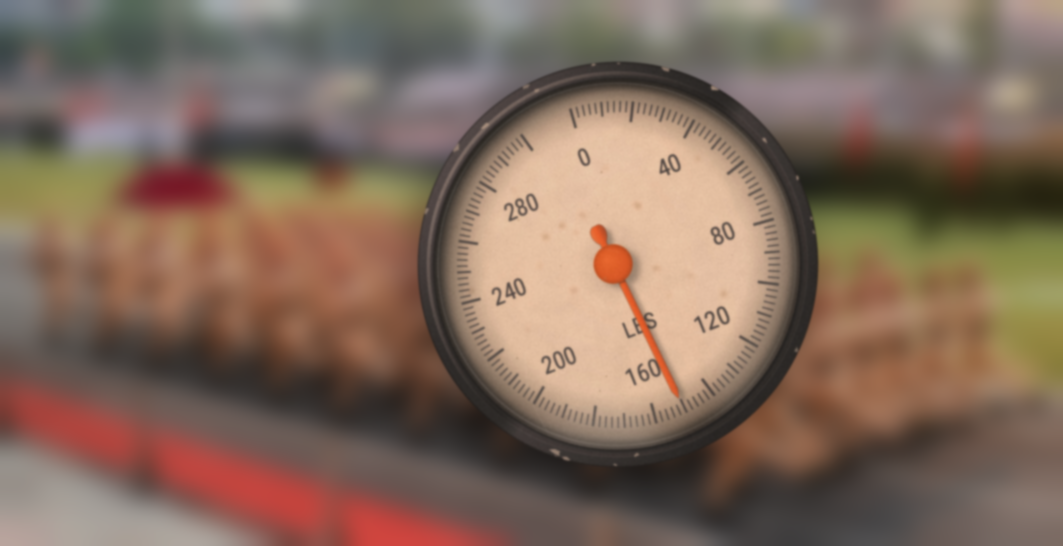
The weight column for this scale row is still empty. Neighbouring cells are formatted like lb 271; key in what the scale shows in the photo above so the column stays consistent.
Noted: lb 150
